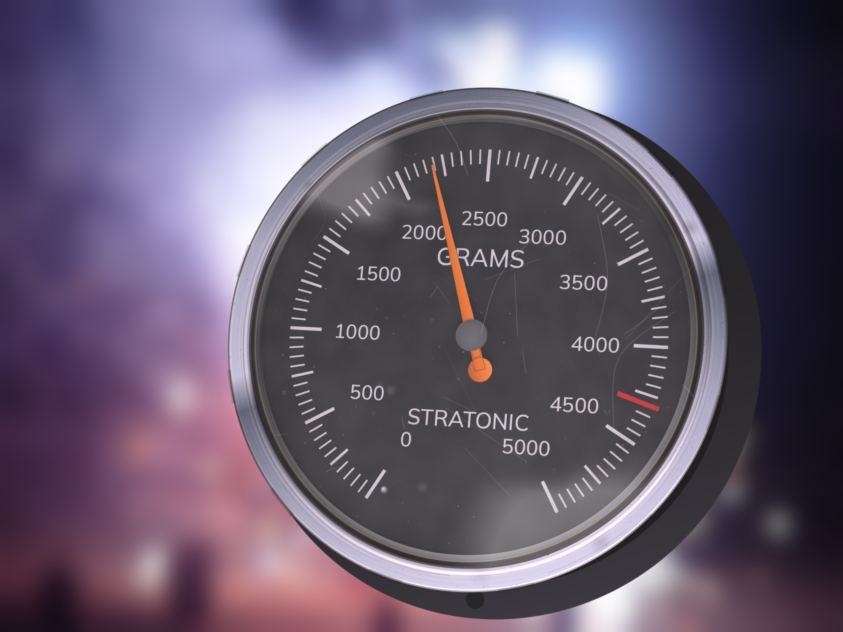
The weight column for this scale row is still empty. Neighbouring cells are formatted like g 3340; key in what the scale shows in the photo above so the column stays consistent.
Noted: g 2200
